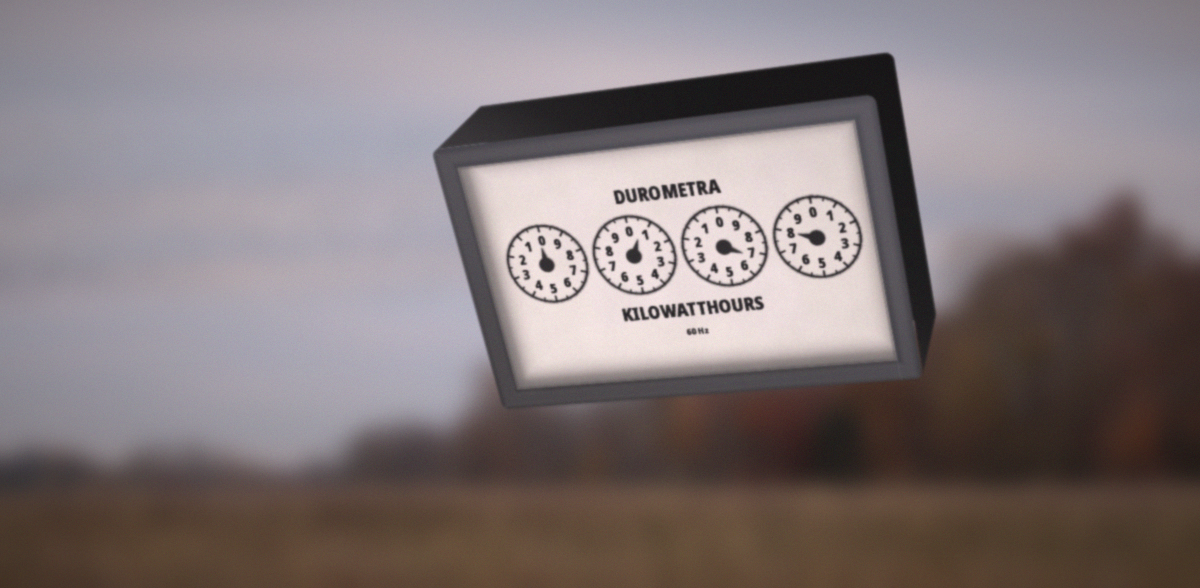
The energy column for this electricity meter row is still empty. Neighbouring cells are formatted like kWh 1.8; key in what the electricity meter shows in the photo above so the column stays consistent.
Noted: kWh 68
